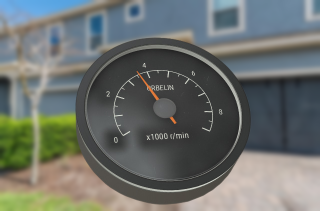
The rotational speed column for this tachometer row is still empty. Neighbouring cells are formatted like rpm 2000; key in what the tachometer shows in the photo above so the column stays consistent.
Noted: rpm 3500
